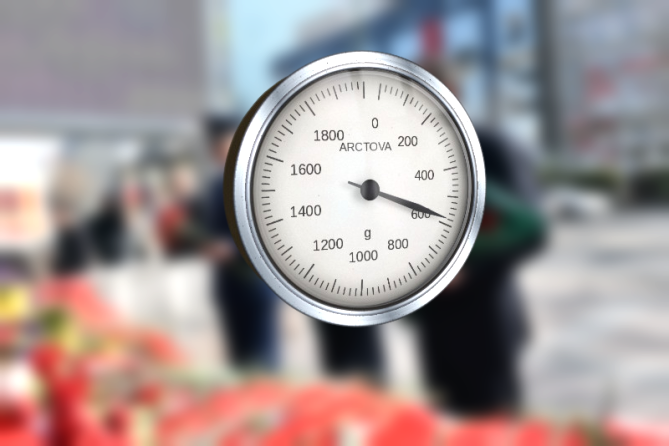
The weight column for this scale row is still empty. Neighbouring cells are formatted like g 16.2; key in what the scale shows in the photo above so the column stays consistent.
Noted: g 580
